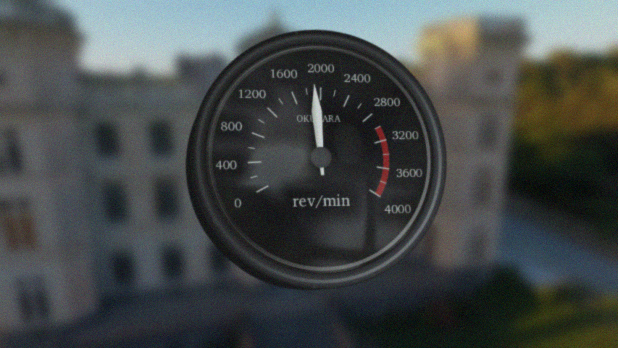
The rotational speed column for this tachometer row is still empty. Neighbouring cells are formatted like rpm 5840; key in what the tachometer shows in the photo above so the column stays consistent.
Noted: rpm 1900
